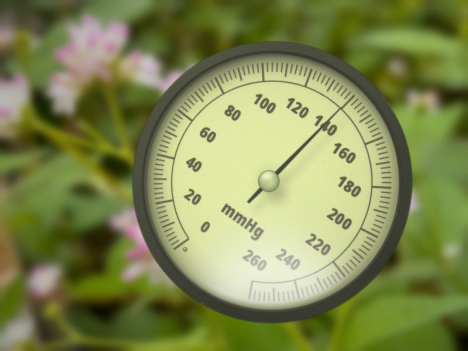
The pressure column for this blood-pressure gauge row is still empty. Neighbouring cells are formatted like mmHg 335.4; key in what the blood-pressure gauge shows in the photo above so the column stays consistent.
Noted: mmHg 140
